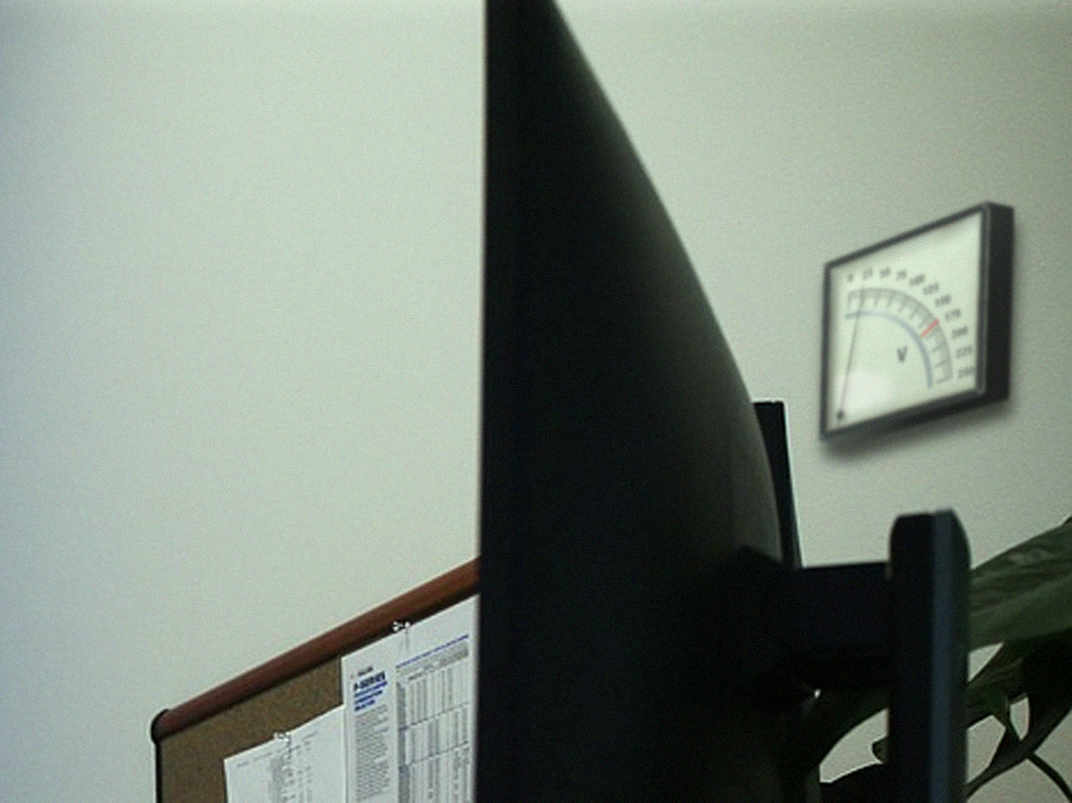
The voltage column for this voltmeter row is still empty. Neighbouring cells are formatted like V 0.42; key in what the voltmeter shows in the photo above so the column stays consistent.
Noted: V 25
